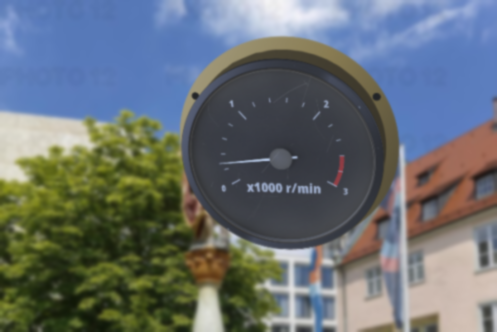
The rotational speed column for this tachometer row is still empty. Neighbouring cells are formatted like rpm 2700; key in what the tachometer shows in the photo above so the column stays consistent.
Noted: rpm 300
